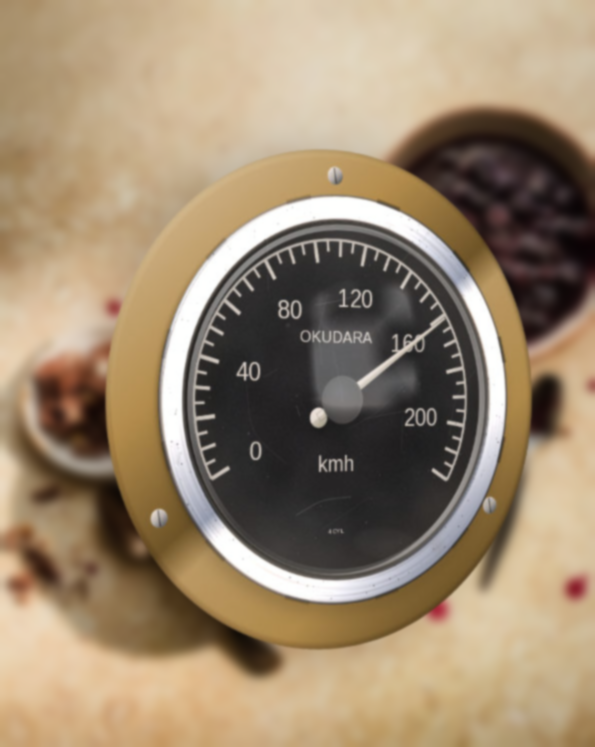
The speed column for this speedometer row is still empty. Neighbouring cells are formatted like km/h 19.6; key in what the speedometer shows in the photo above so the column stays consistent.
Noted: km/h 160
